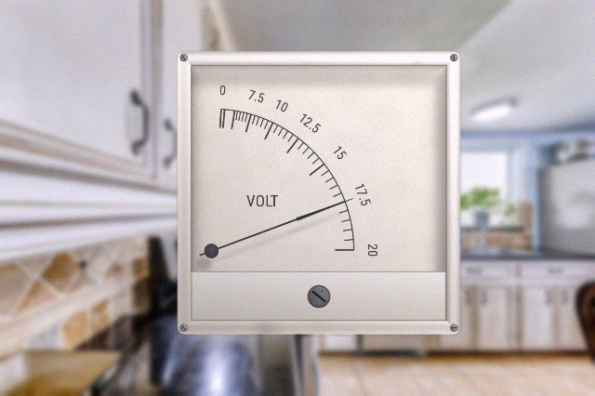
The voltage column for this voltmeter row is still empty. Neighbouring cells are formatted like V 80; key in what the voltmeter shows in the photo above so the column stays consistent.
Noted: V 17.5
